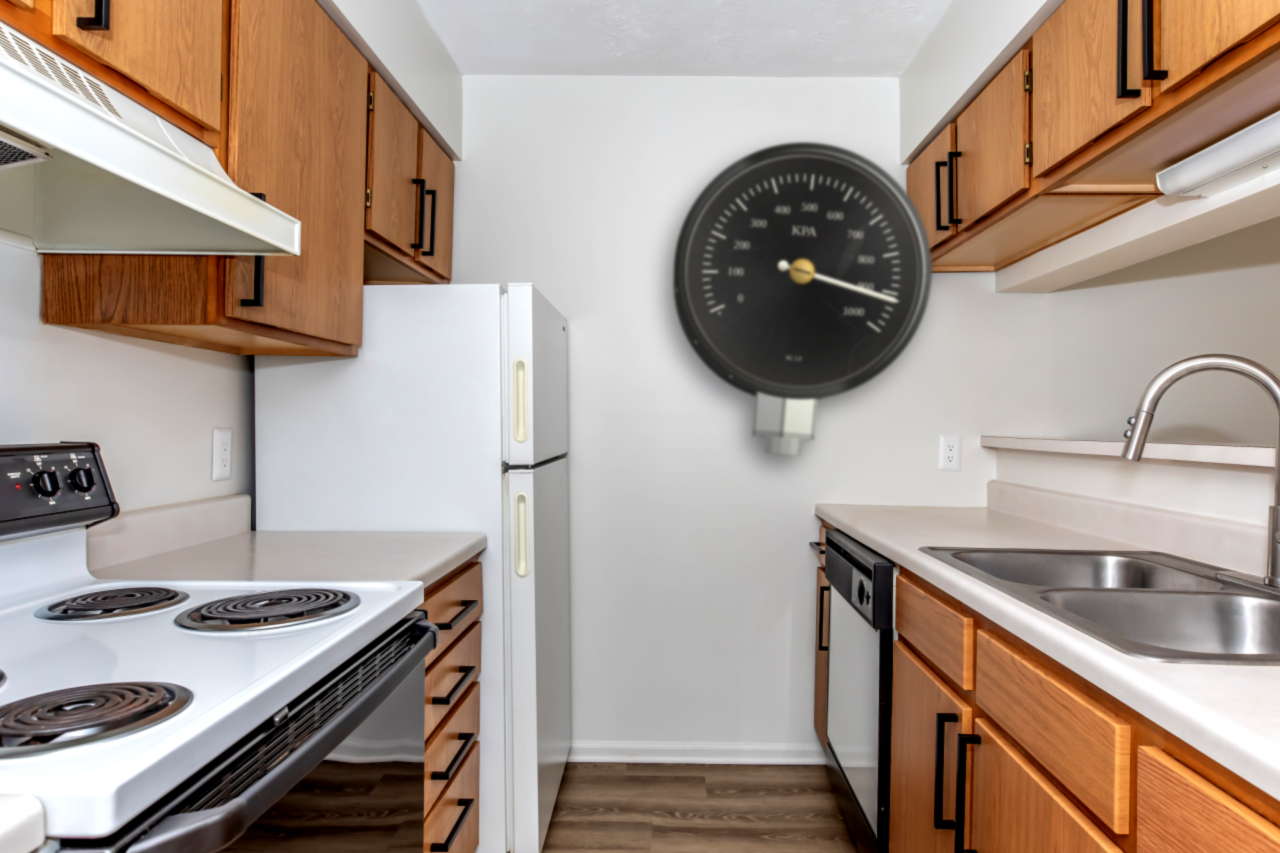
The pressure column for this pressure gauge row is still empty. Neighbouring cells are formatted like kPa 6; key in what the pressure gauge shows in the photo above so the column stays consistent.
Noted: kPa 920
